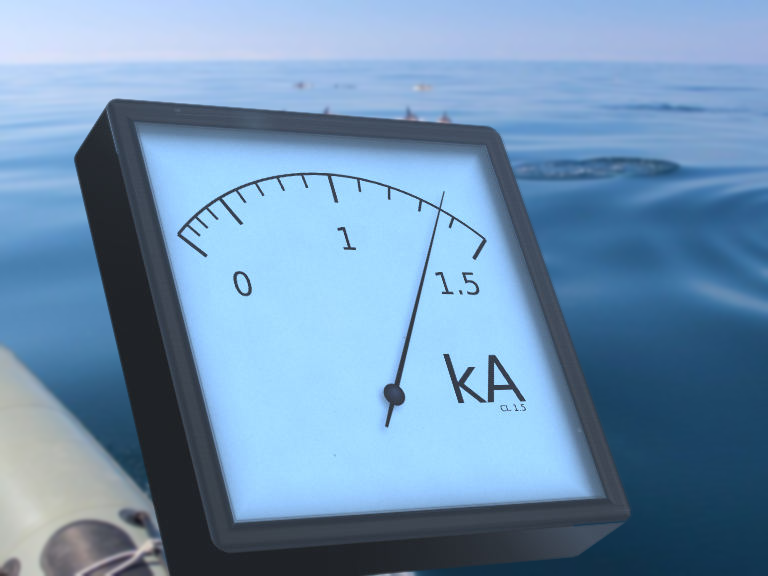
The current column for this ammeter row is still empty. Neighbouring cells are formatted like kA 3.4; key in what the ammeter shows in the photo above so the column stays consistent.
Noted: kA 1.35
